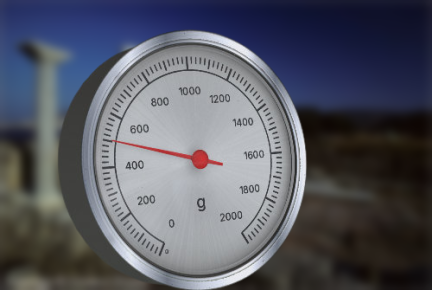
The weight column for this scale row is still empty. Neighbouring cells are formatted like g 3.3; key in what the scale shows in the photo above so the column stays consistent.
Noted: g 500
